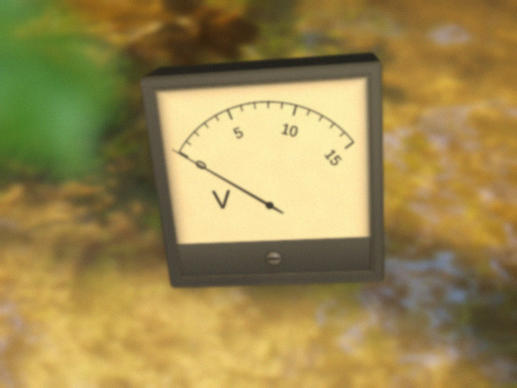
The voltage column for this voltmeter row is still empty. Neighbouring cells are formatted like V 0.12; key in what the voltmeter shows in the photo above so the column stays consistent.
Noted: V 0
